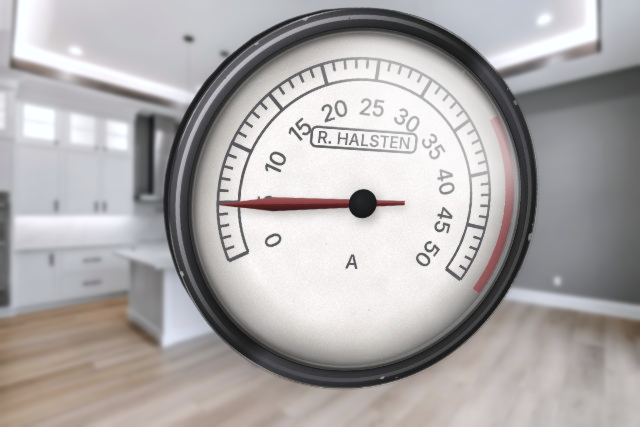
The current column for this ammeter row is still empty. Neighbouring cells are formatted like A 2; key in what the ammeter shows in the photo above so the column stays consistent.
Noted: A 5
